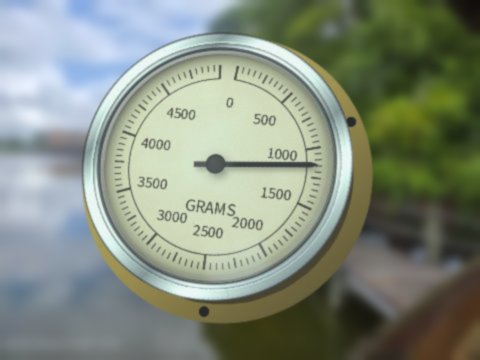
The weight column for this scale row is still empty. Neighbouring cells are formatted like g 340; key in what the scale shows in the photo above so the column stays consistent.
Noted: g 1150
